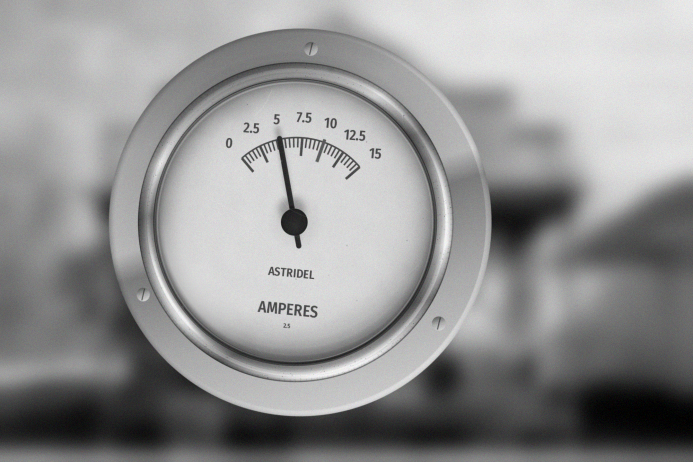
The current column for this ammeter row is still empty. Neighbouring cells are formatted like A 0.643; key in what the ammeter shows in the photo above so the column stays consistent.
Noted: A 5
